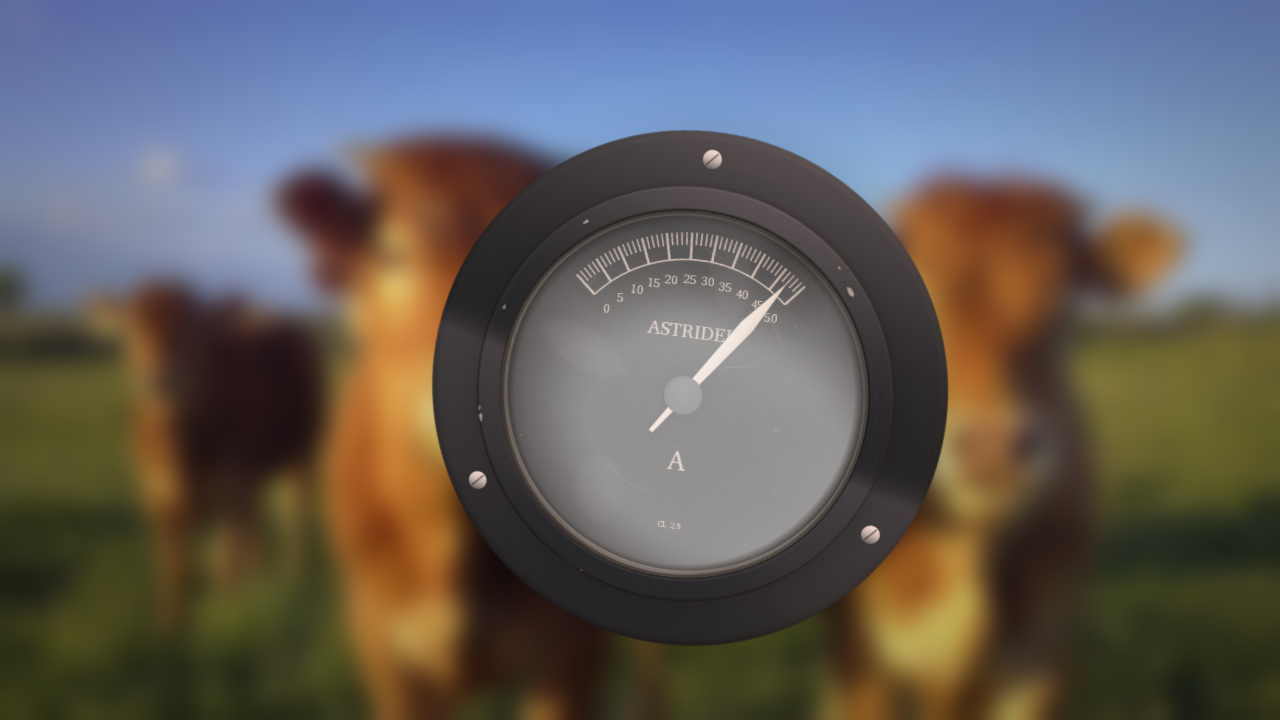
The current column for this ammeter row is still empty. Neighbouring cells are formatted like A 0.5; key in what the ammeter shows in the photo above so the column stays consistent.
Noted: A 47
